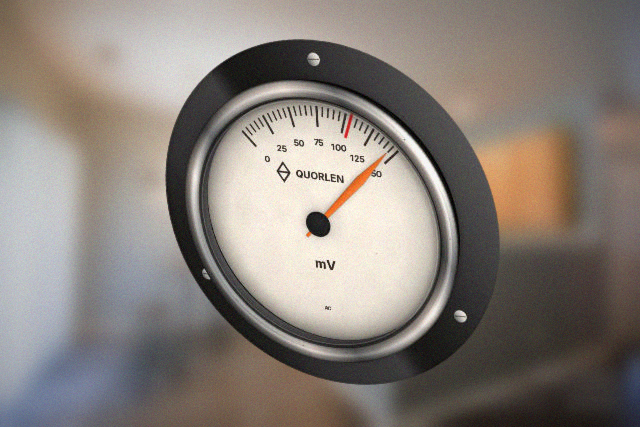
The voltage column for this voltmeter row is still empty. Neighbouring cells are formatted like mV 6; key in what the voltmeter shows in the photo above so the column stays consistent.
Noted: mV 145
